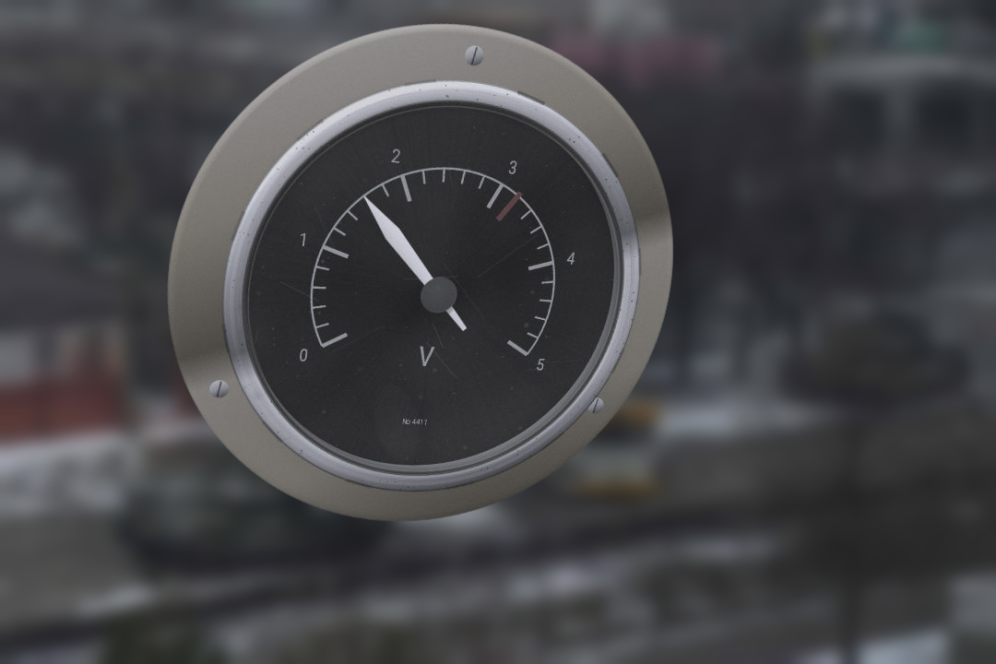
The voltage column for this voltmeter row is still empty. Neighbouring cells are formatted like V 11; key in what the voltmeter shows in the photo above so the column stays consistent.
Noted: V 1.6
